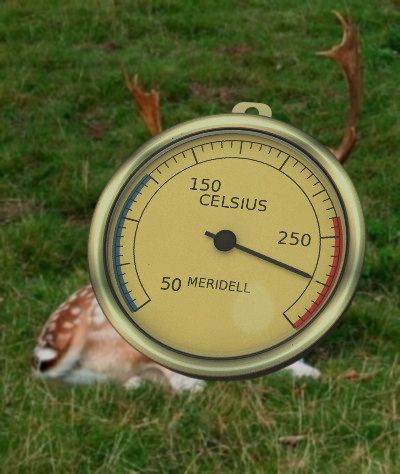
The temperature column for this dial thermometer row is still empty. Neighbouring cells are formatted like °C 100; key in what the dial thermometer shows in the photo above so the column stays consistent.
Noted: °C 275
